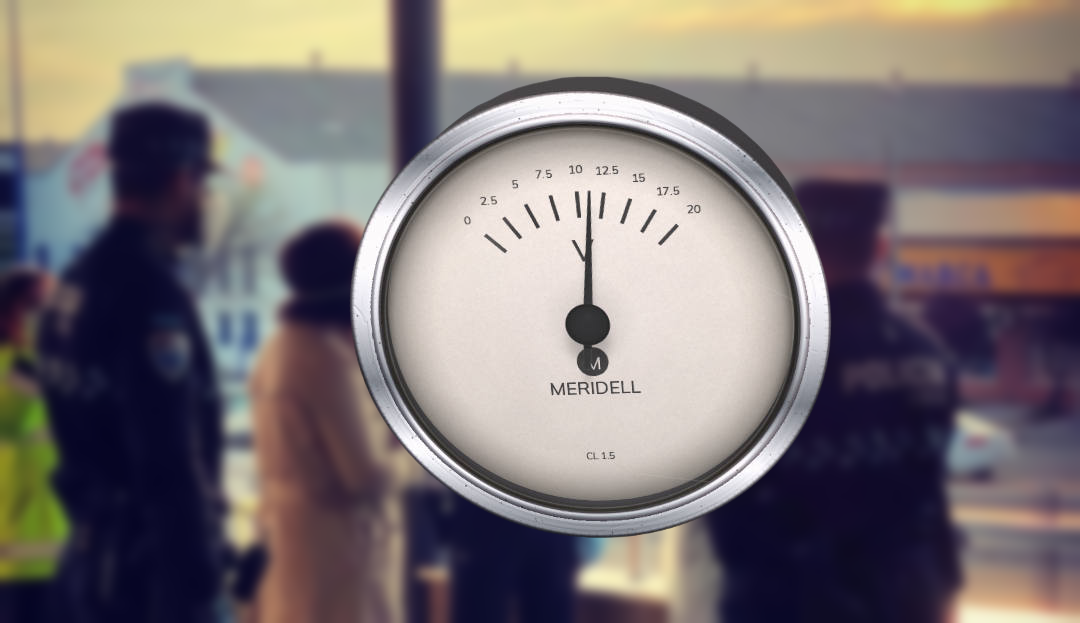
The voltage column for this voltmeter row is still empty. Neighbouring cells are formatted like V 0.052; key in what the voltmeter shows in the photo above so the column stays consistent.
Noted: V 11.25
